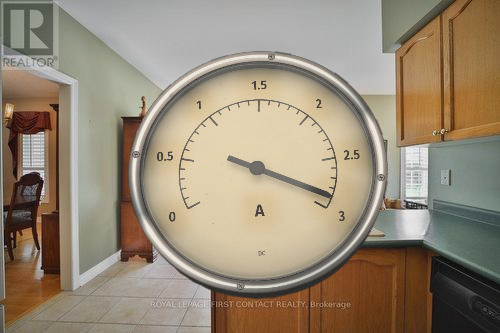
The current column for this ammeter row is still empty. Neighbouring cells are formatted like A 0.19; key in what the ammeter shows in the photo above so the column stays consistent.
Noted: A 2.9
